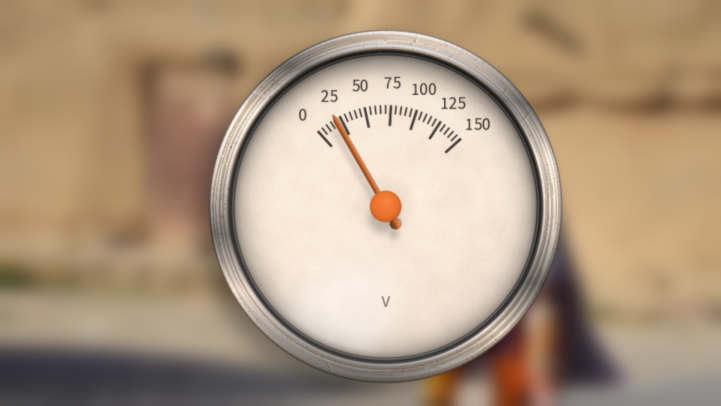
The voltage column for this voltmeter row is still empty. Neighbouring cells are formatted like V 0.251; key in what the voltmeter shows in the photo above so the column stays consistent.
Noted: V 20
